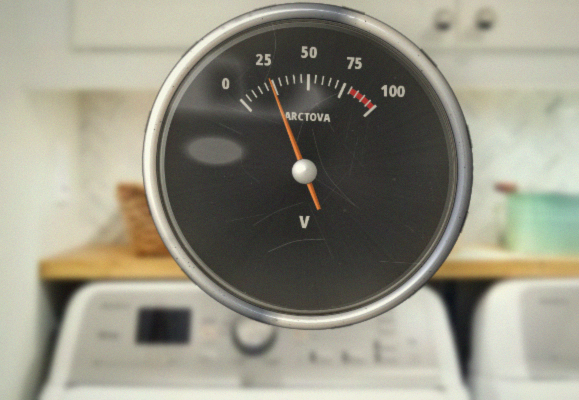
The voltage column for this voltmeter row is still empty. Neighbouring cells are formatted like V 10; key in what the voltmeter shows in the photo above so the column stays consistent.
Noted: V 25
